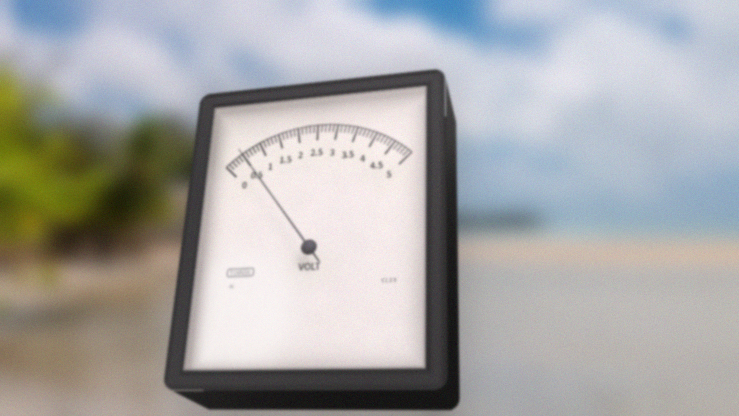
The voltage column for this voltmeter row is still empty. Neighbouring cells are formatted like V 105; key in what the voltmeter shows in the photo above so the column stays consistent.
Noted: V 0.5
